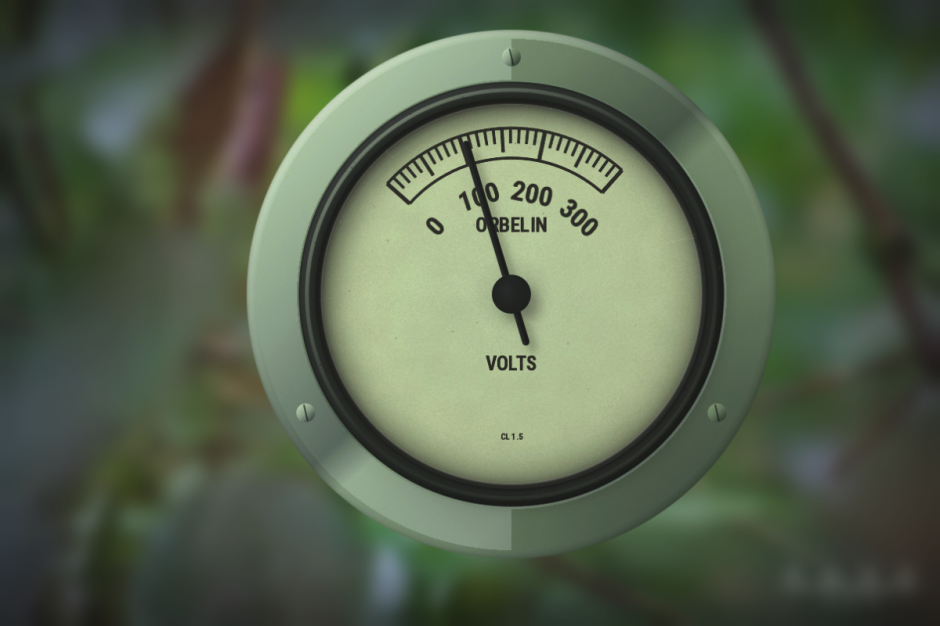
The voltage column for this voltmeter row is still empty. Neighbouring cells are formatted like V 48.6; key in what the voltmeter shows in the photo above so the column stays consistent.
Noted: V 105
